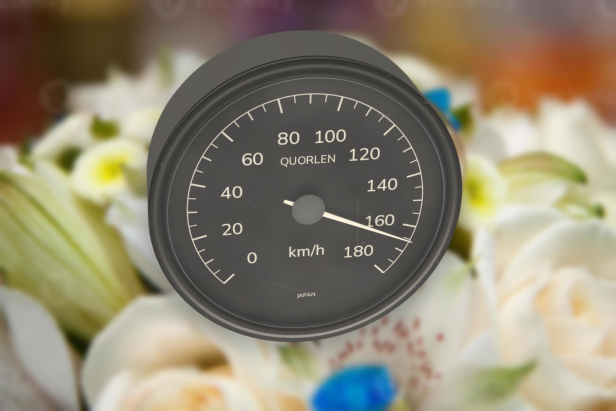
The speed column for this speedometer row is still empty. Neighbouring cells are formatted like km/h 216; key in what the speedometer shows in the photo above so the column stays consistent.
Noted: km/h 165
